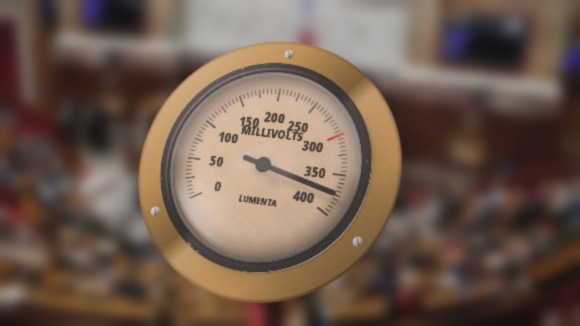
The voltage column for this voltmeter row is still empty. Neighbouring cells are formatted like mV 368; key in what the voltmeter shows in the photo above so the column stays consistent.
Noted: mV 375
